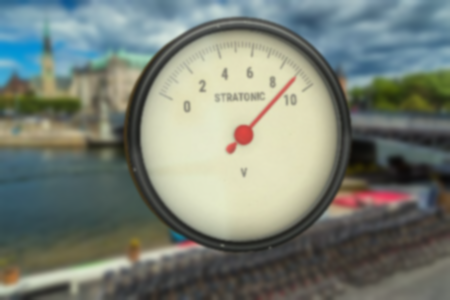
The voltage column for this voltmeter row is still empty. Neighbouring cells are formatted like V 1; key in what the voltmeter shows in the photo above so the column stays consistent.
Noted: V 9
